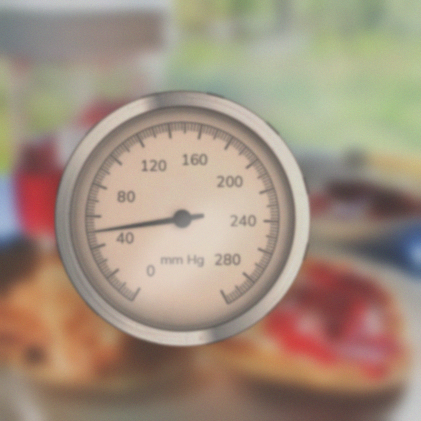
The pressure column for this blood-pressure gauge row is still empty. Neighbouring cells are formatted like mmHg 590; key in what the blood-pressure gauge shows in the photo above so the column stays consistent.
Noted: mmHg 50
